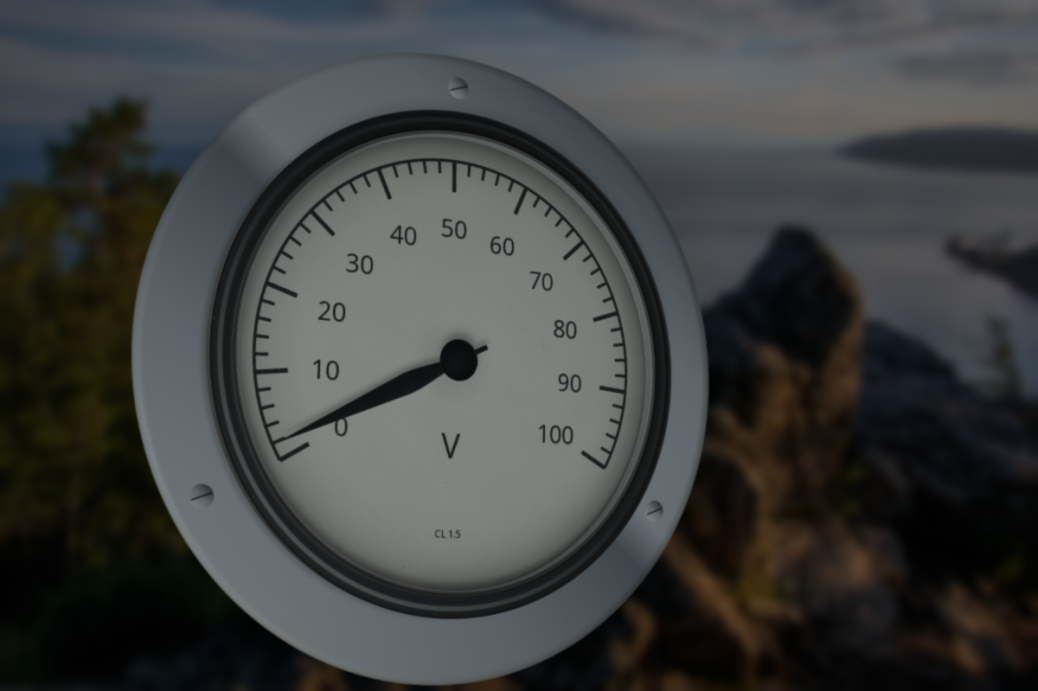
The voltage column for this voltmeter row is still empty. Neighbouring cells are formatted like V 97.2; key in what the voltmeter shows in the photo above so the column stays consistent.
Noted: V 2
